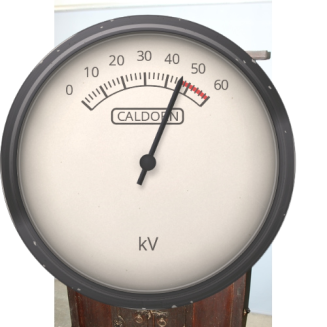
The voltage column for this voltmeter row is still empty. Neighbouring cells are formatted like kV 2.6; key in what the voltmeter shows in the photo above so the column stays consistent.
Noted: kV 46
